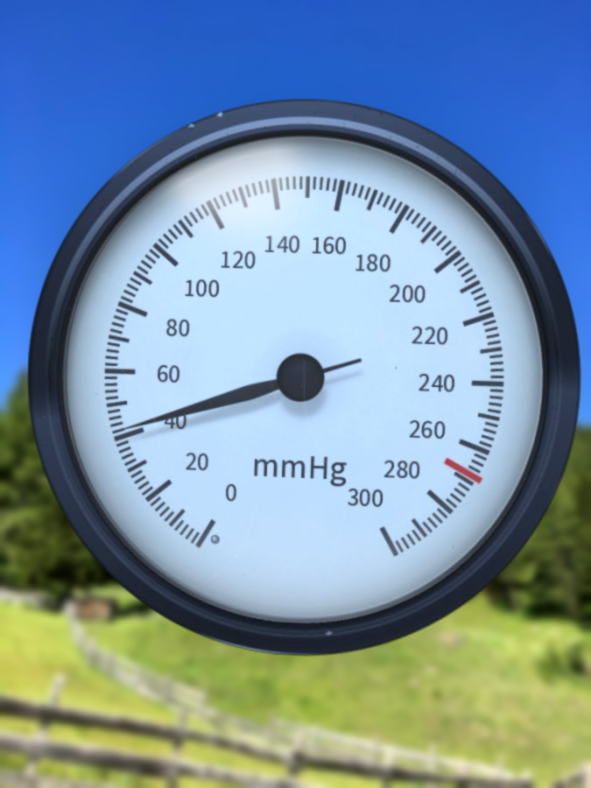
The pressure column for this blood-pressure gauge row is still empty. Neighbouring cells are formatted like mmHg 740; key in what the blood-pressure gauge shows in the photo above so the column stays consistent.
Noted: mmHg 42
